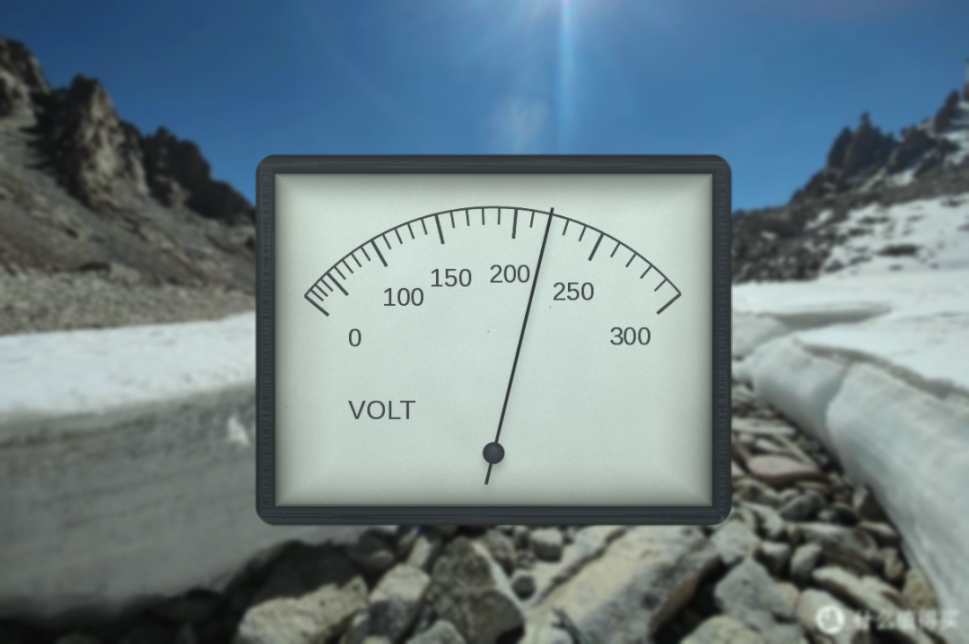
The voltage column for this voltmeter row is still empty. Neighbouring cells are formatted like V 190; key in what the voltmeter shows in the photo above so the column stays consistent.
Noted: V 220
